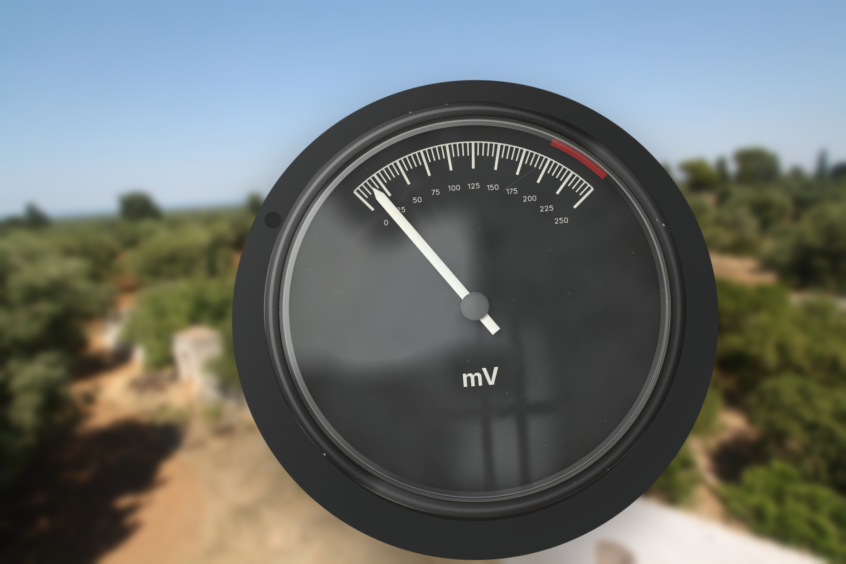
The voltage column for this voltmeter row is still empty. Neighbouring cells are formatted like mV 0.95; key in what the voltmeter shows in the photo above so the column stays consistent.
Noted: mV 15
